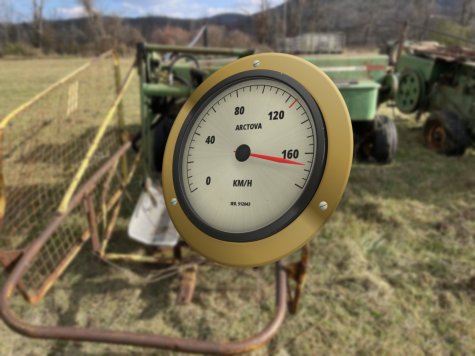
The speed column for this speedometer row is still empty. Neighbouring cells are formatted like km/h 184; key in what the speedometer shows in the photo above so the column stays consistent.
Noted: km/h 167.5
